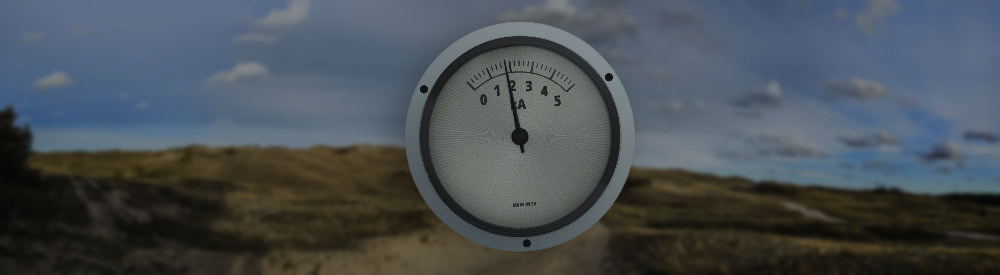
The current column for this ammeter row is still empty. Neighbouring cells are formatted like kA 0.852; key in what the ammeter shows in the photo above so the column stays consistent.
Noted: kA 1.8
